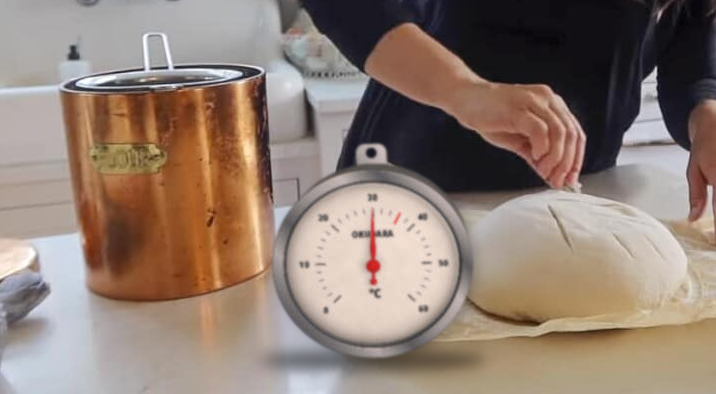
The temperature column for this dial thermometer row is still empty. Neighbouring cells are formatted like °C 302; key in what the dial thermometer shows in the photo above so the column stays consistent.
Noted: °C 30
